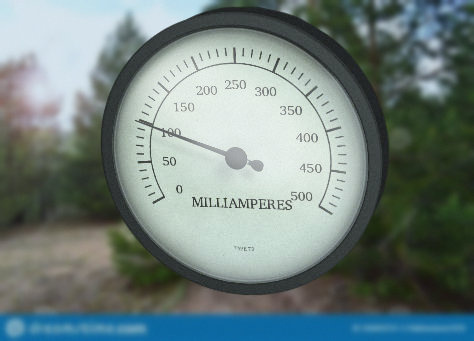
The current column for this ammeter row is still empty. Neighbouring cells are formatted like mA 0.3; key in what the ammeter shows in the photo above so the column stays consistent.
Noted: mA 100
